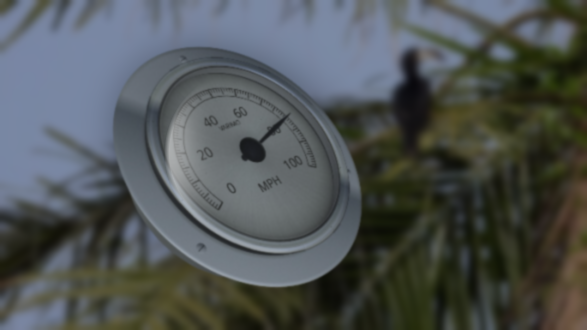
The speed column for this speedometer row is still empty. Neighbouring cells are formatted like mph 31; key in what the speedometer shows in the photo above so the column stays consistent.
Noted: mph 80
